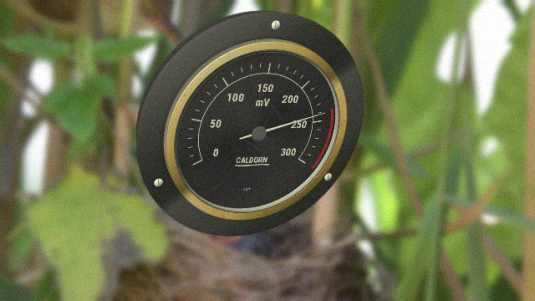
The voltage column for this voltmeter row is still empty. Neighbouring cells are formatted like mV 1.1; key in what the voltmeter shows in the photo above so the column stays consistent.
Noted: mV 240
